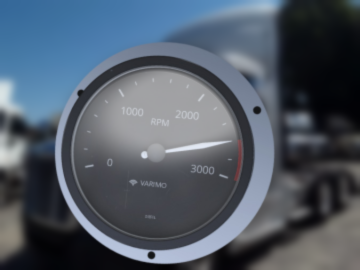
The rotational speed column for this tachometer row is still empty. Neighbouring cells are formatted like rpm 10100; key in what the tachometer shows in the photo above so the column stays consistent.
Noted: rpm 2600
